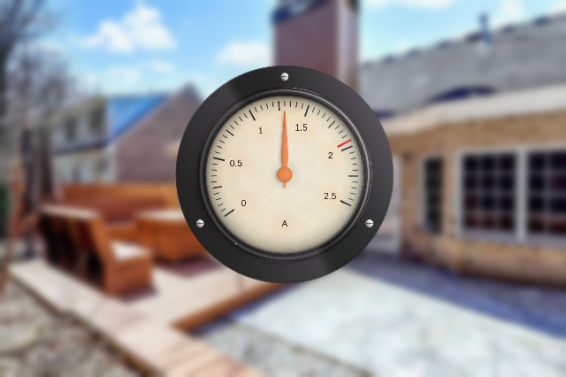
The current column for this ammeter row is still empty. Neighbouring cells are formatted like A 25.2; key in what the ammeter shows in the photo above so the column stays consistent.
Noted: A 1.3
